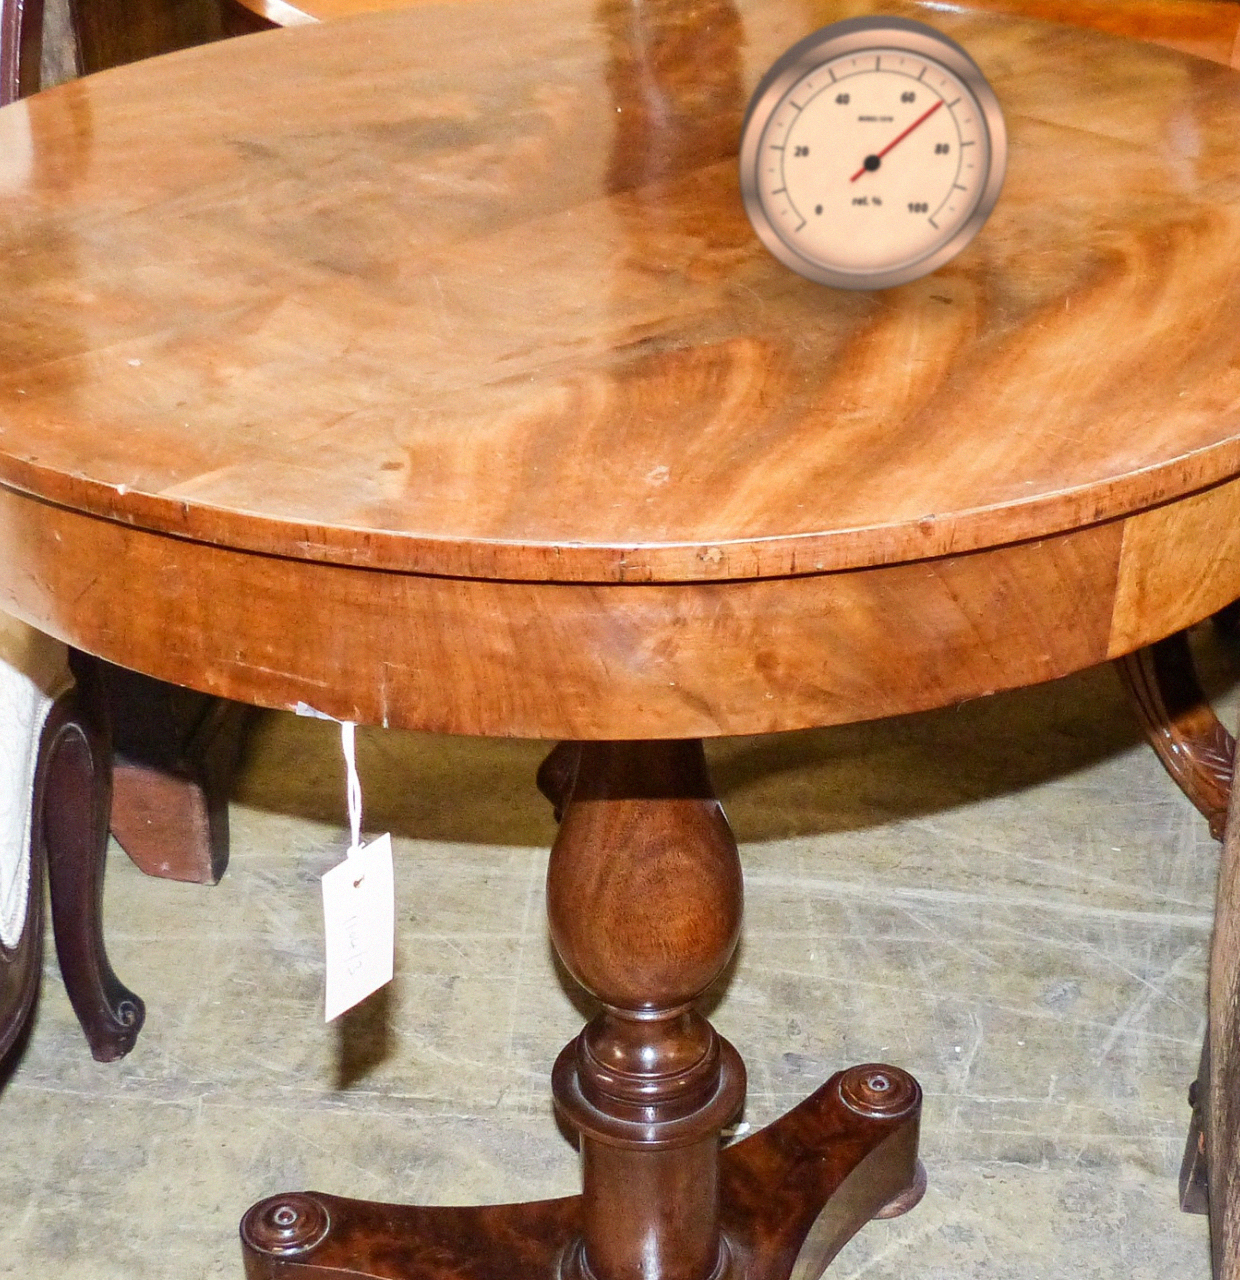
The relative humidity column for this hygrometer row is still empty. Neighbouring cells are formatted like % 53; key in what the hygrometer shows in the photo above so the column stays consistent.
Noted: % 67.5
